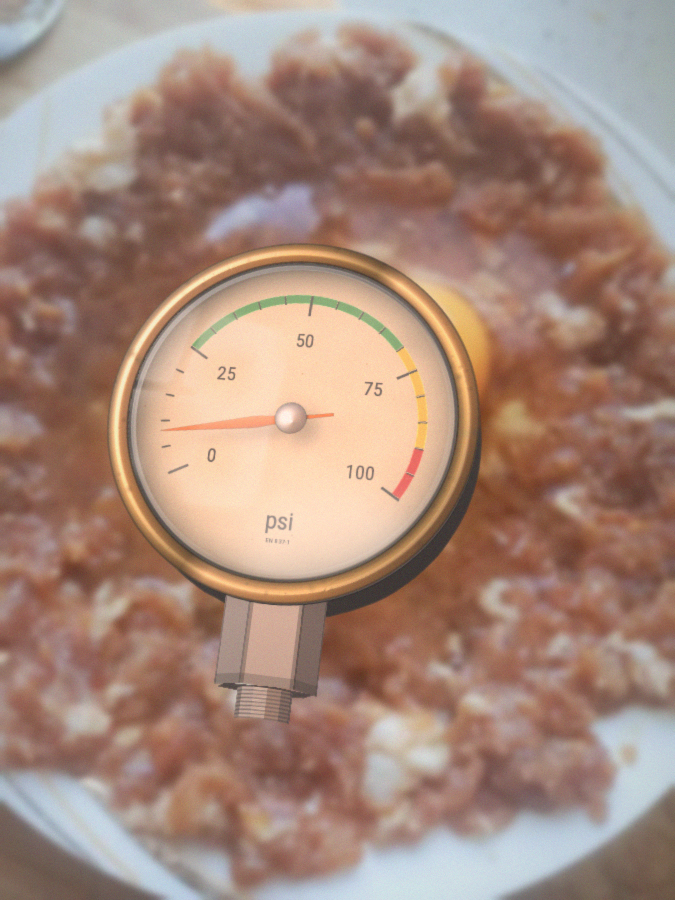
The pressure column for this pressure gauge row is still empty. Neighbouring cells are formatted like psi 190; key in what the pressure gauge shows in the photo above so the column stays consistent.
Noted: psi 7.5
